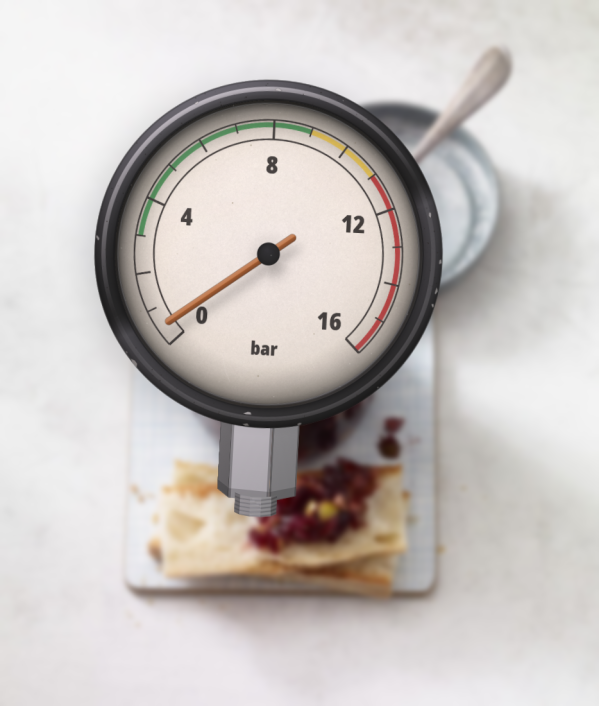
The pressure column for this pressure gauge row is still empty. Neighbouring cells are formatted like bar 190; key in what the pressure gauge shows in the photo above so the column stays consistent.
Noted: bar 0.5
